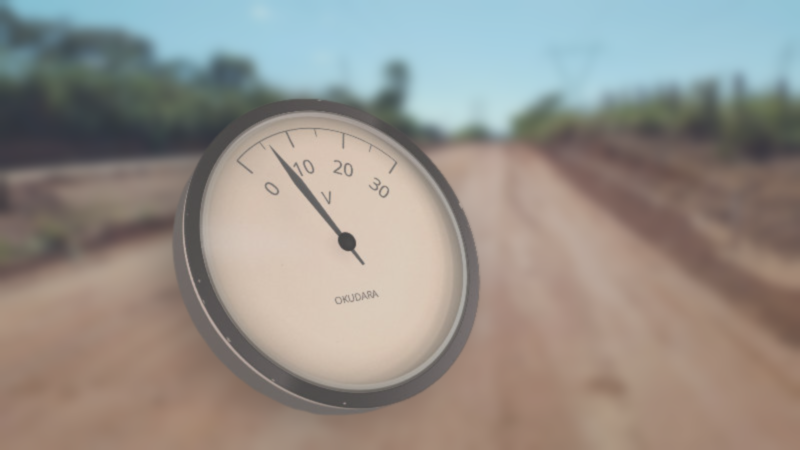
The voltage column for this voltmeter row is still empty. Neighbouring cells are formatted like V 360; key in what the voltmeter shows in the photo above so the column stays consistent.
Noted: V 5
